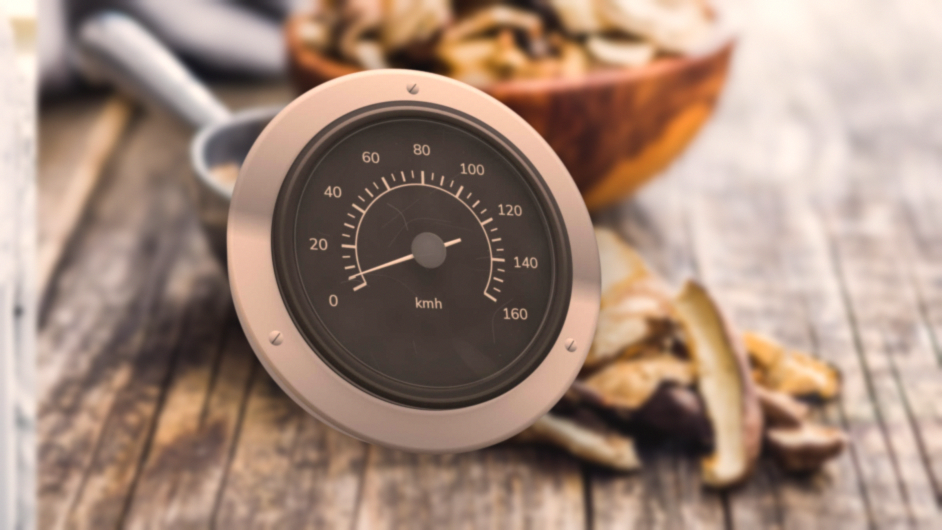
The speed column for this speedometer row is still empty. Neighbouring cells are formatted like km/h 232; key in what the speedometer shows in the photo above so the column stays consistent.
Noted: km/h 5
